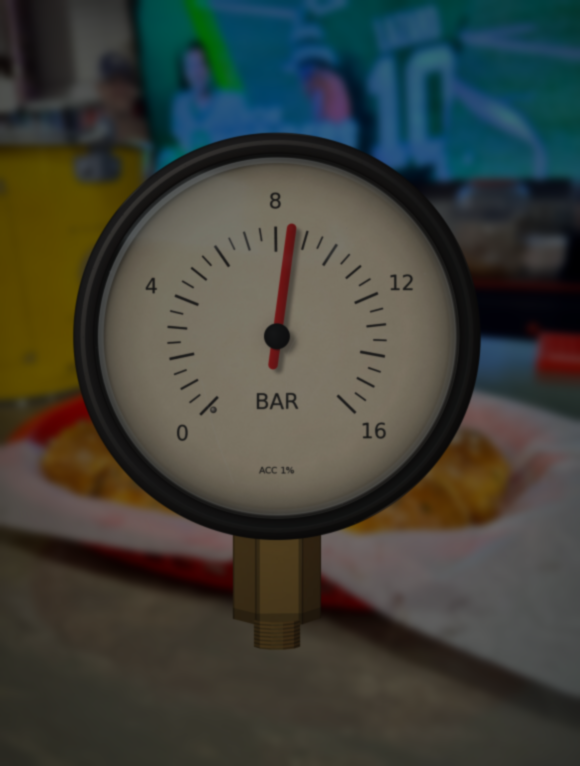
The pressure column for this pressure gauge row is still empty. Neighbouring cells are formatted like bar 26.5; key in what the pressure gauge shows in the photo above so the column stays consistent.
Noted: bar 8.5
